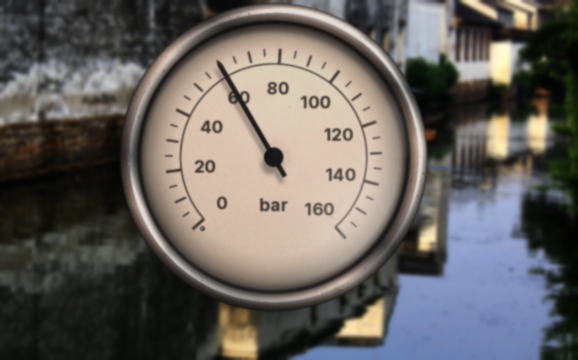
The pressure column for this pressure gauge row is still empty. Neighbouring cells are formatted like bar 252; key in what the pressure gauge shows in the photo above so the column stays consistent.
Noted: bar 60
